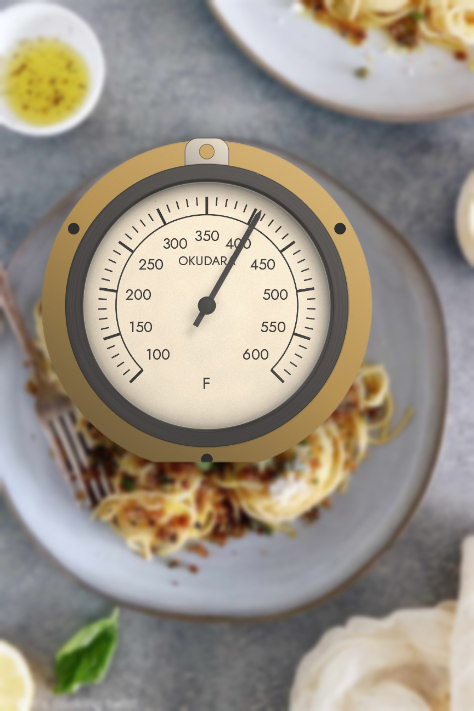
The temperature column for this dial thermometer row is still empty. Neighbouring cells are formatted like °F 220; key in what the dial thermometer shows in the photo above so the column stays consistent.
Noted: °F 405
